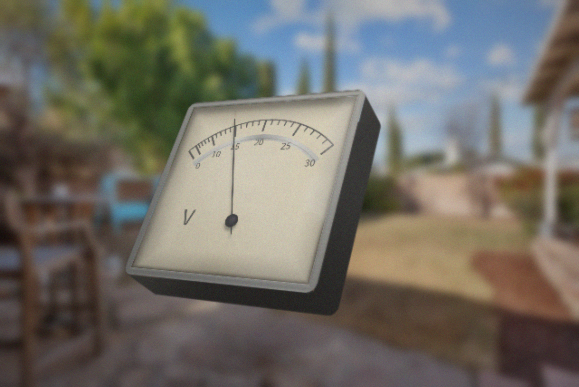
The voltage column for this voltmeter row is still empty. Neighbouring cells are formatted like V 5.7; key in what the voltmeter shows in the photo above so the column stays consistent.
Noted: V 15
